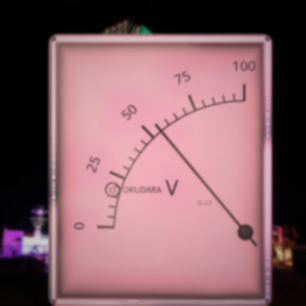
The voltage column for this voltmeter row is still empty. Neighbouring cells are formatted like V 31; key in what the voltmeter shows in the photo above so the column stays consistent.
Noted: V 55
